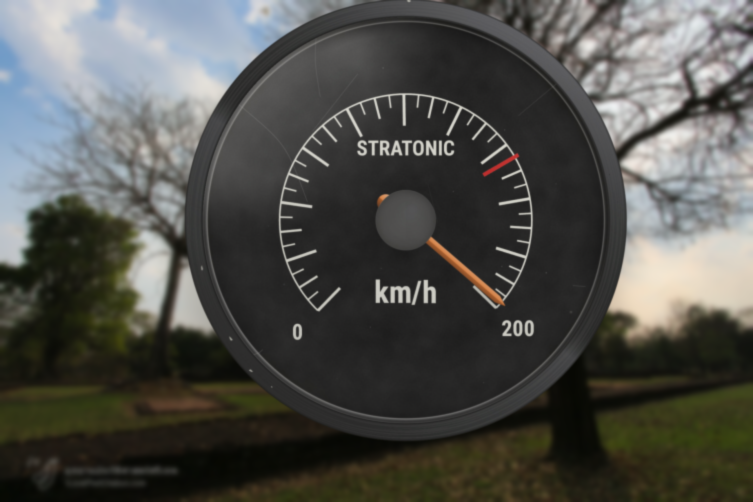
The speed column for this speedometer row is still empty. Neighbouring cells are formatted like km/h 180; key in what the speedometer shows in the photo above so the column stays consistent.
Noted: km/h 197.5
